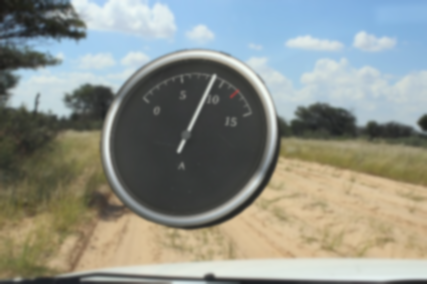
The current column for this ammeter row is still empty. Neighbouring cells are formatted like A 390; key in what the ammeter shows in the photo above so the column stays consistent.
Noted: A 9
